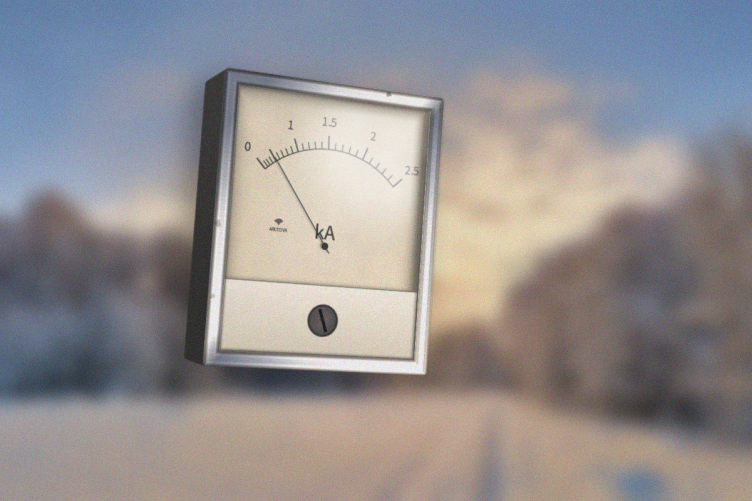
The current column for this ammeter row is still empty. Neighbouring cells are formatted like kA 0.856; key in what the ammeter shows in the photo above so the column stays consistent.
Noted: kA 0.5
